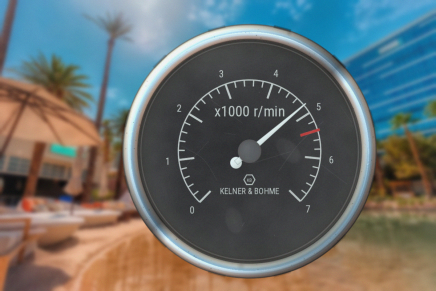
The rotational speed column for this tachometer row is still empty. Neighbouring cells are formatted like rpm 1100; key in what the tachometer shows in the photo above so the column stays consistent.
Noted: rpm 4800
